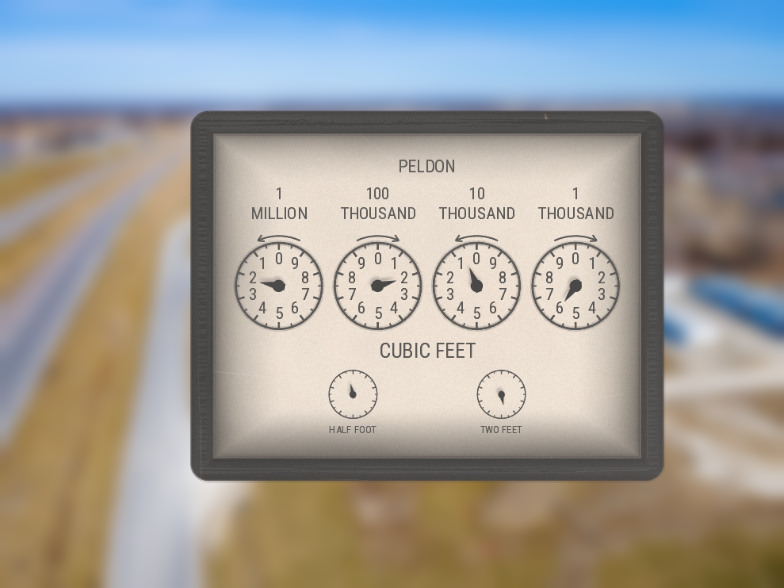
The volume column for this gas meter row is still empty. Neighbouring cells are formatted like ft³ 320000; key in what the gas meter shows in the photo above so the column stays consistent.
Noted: ft³ 220600
